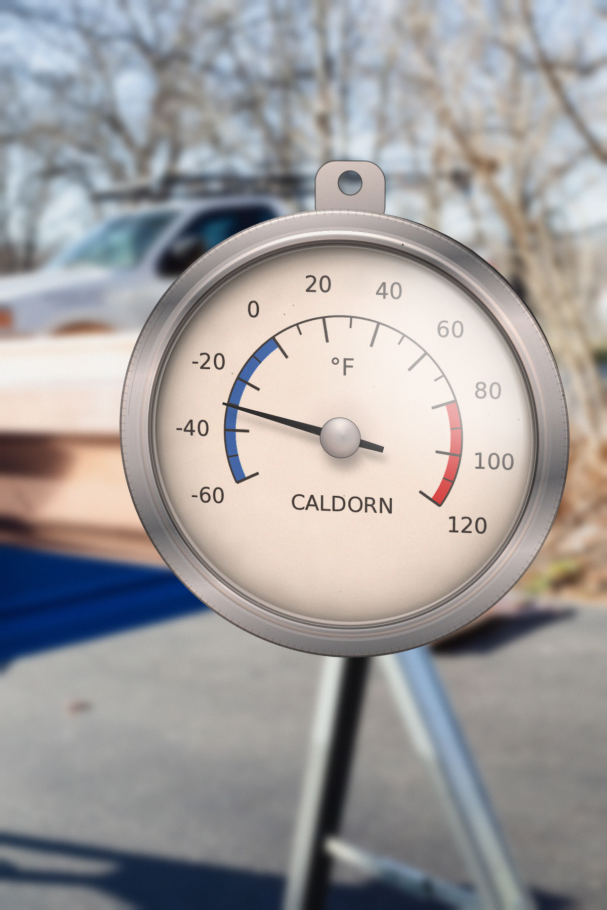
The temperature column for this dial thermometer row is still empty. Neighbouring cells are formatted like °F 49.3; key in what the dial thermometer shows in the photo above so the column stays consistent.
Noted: °F -30
